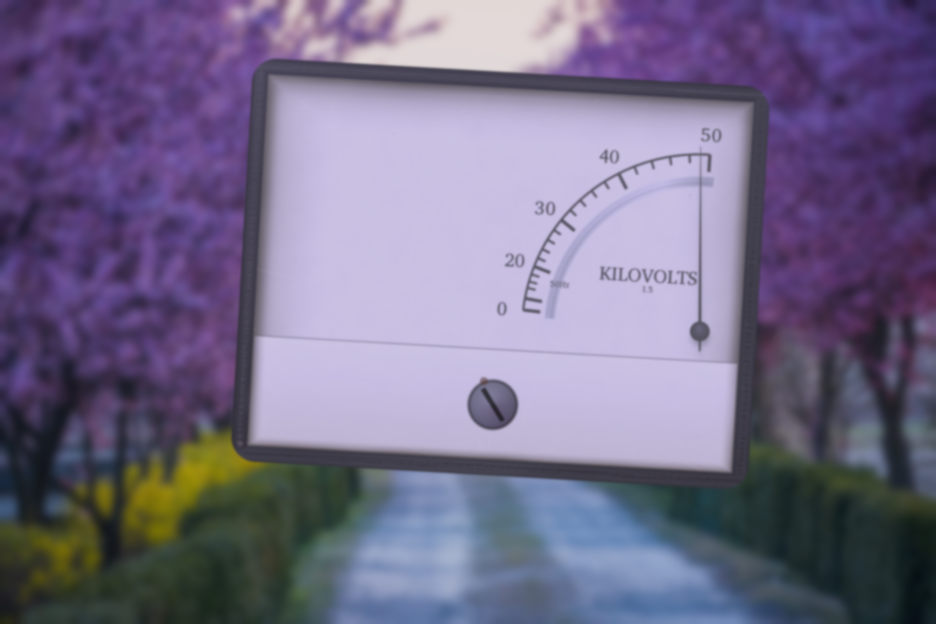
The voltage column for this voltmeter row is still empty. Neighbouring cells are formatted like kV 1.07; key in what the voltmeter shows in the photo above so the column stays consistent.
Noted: kV 49
